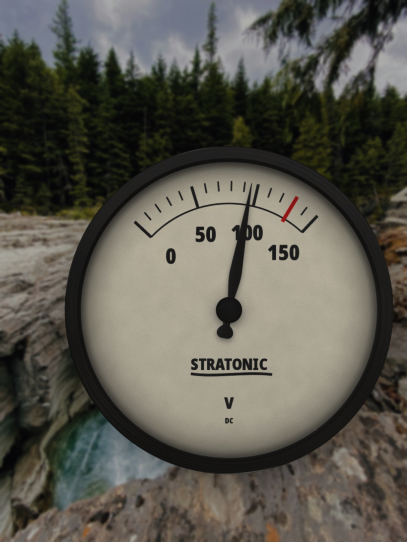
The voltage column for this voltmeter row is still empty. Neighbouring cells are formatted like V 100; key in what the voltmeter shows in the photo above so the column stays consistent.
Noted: V 95
